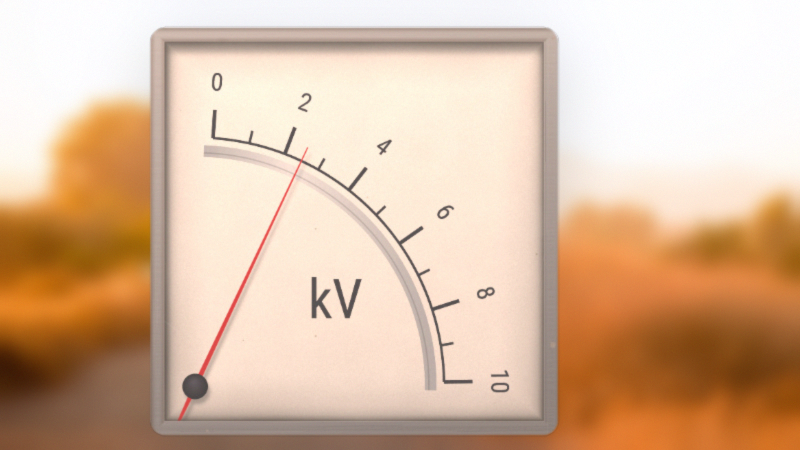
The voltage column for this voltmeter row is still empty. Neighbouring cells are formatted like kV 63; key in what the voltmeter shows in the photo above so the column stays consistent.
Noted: kV 2.5
